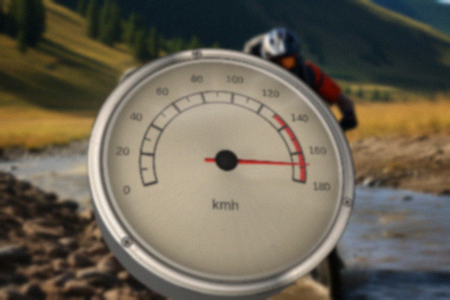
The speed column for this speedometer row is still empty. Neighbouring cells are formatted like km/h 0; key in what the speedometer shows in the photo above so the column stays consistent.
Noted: km/h 170
